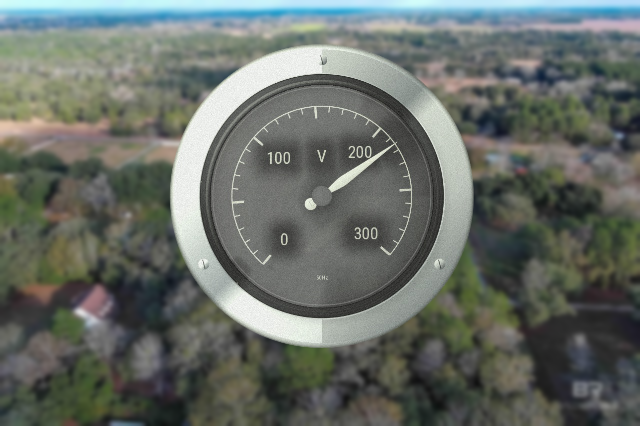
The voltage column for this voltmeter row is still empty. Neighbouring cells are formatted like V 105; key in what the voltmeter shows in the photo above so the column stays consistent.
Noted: V 215
